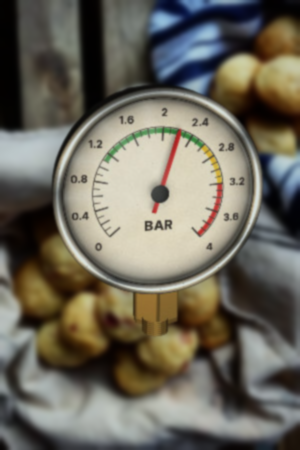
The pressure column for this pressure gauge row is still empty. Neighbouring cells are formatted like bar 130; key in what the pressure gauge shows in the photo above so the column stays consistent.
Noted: bar 2.2
